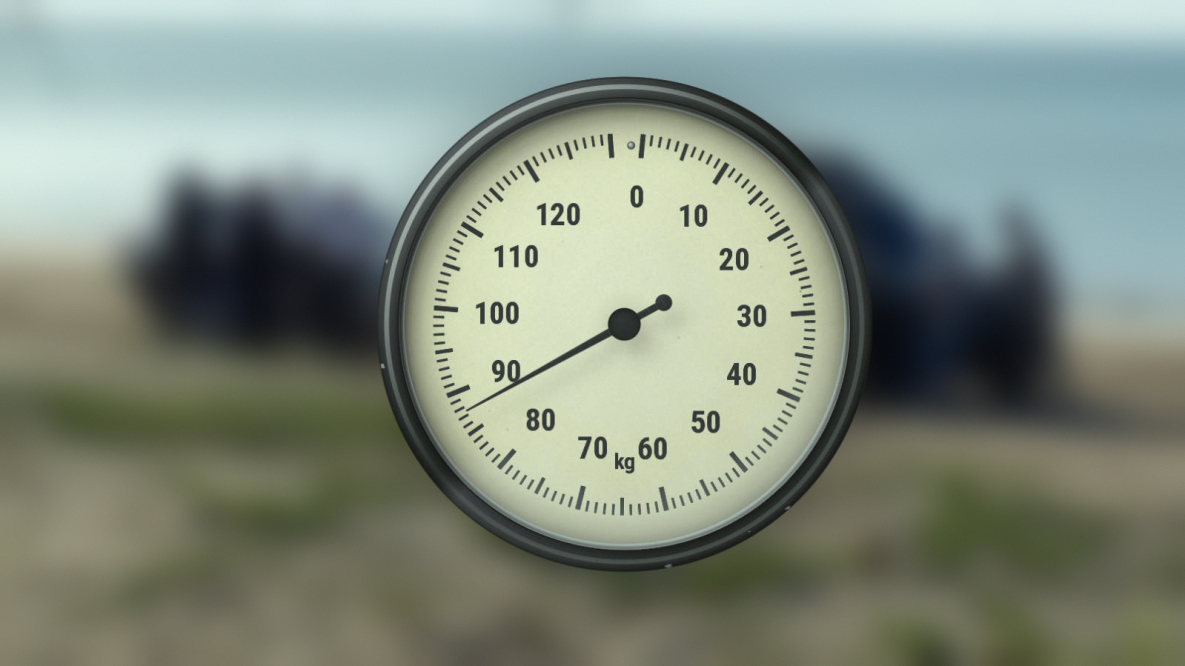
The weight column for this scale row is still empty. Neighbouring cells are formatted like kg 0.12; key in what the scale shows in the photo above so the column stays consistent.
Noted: kg 87.5
